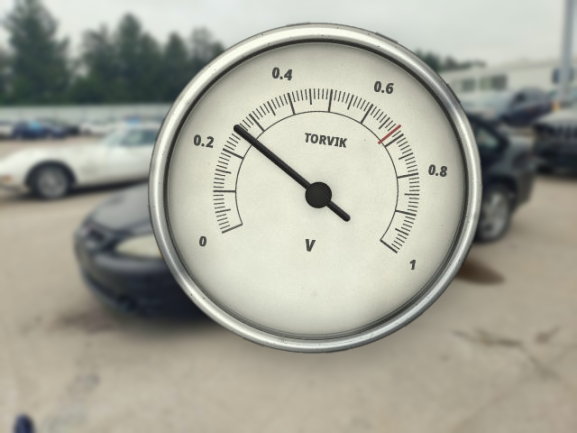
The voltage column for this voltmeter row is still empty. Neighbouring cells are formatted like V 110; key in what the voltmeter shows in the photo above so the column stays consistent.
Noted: V 0.26
